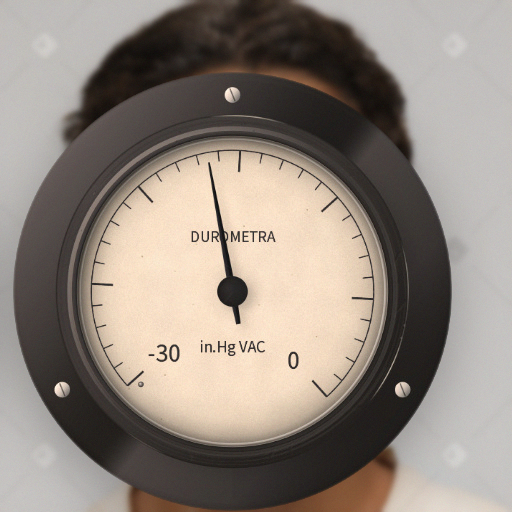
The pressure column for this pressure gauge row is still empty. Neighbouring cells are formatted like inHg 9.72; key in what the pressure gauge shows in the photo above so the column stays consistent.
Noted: inHg -16.5
